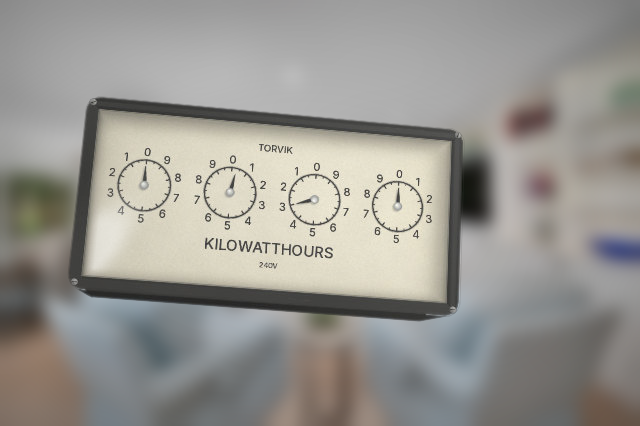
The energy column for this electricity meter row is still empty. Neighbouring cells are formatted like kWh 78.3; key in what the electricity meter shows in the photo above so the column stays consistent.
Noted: kWh 30
